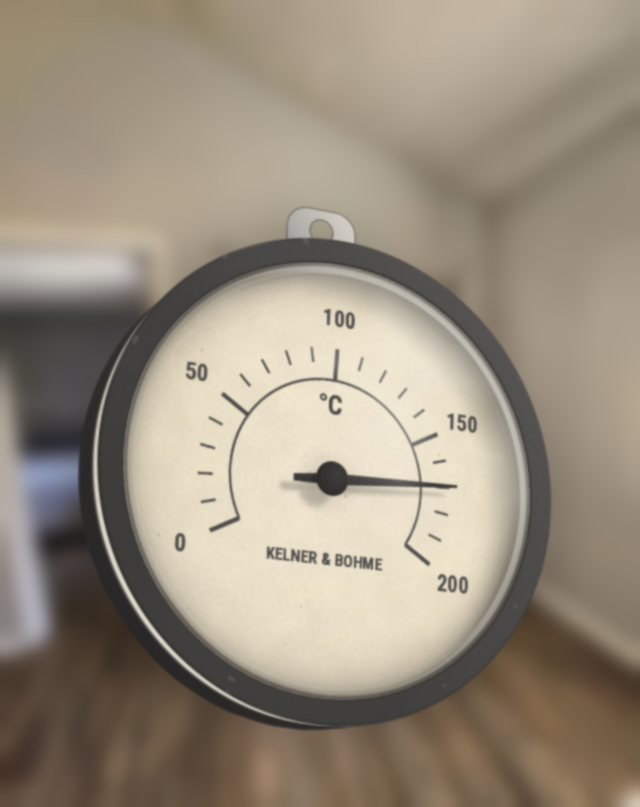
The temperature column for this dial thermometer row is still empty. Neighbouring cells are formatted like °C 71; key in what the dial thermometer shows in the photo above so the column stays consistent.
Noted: °C 170
